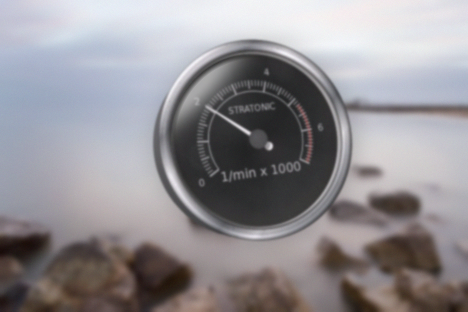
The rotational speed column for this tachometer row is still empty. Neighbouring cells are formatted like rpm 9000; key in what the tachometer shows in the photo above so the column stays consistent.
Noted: rpm 2000
